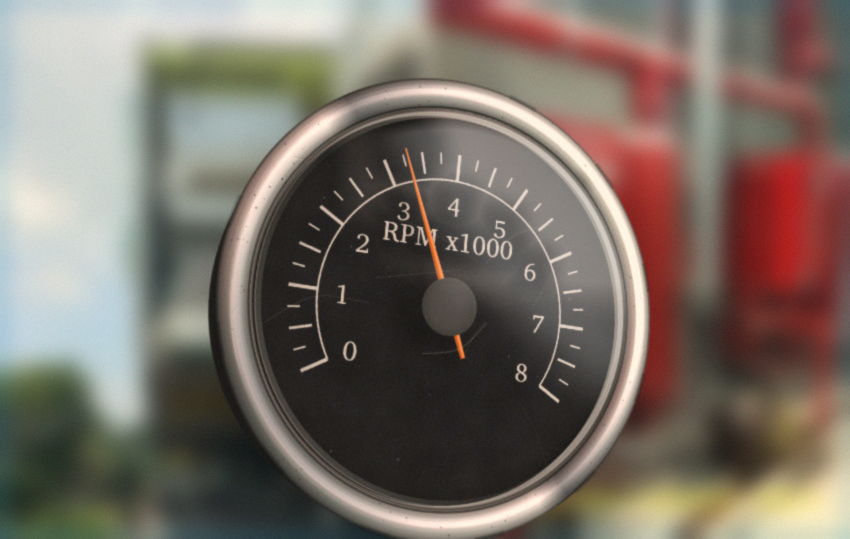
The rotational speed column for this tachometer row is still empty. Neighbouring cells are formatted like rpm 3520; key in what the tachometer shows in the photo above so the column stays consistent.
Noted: rpm 3250
